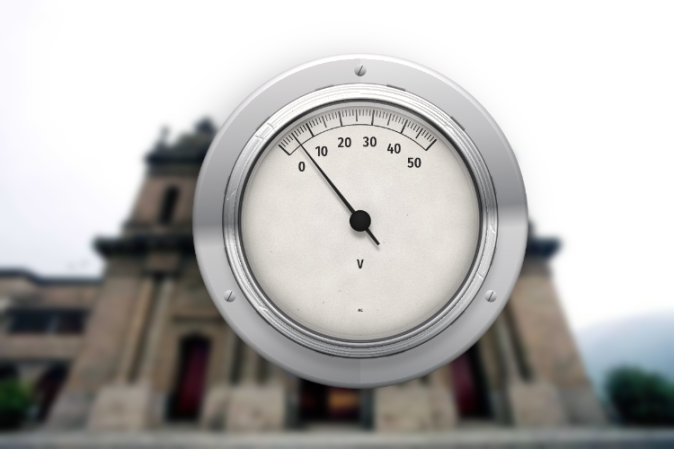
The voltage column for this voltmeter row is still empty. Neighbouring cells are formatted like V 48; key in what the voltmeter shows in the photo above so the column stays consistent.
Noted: V 5
